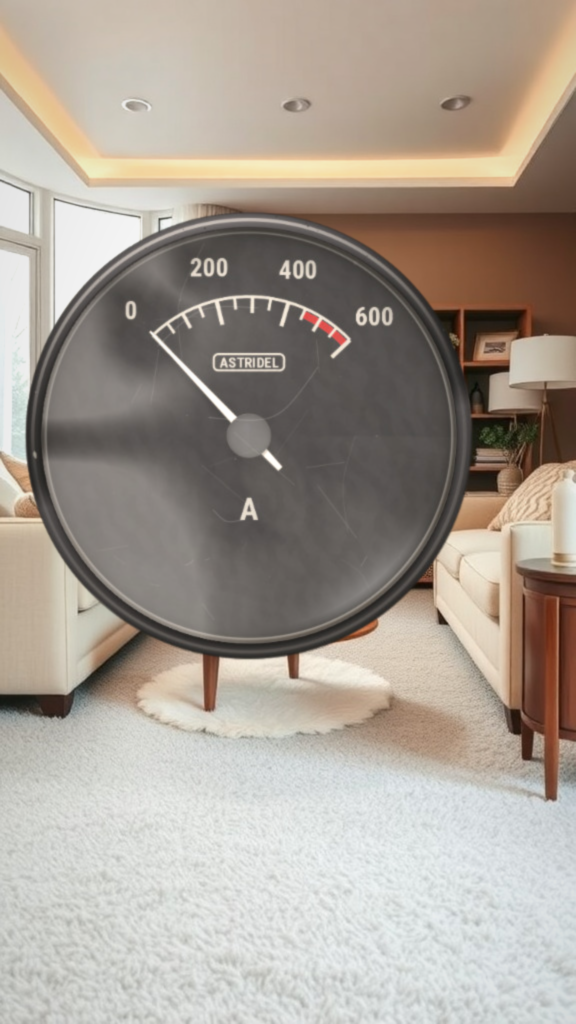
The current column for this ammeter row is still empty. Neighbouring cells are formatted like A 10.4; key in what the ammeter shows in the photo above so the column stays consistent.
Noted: A 0
